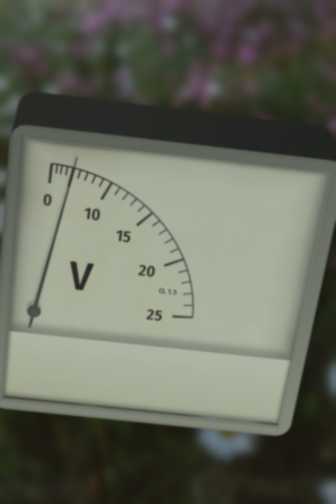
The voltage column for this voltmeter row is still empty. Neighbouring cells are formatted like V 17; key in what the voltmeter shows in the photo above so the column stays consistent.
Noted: V 5
